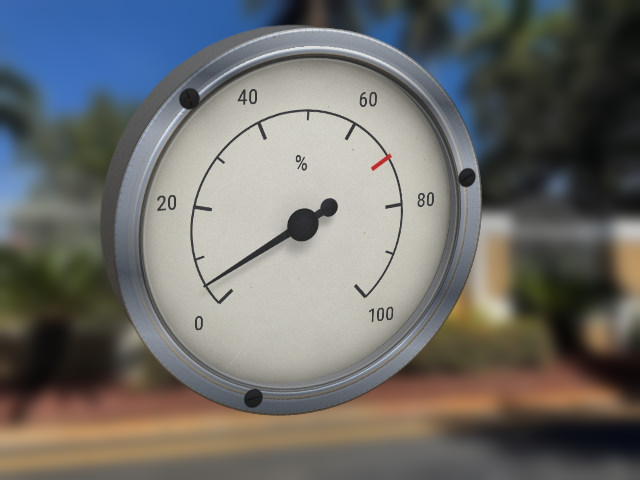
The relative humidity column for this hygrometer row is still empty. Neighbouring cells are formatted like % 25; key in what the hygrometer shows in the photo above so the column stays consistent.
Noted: % 5
